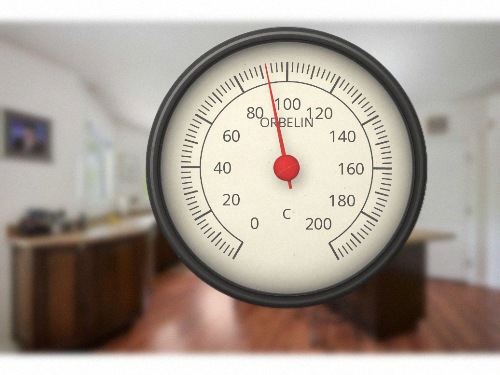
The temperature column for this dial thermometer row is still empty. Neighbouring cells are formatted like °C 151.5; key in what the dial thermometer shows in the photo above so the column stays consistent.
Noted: °C 92
